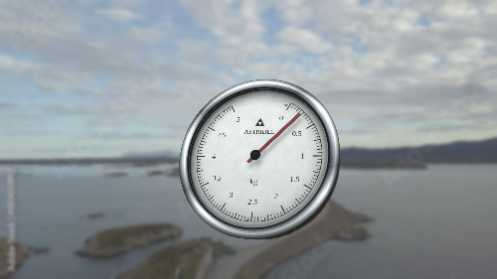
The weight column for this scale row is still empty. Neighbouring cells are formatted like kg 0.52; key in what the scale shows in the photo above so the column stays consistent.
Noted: kg 0.25
